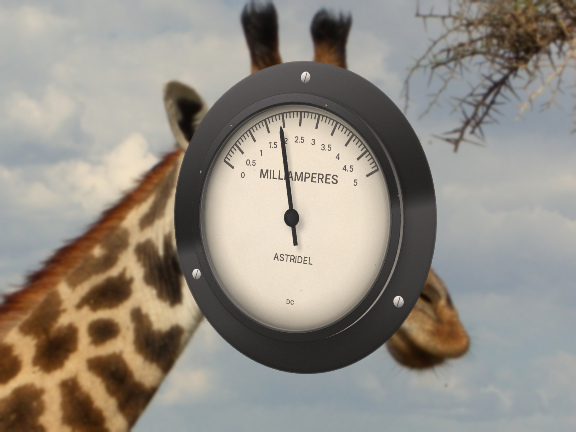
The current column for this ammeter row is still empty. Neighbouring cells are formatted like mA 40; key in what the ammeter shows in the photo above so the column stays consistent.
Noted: mA 2
